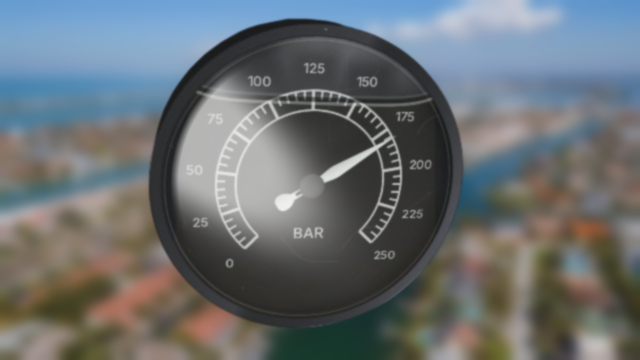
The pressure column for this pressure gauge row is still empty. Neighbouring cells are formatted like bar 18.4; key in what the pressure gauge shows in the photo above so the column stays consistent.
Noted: bar 180
